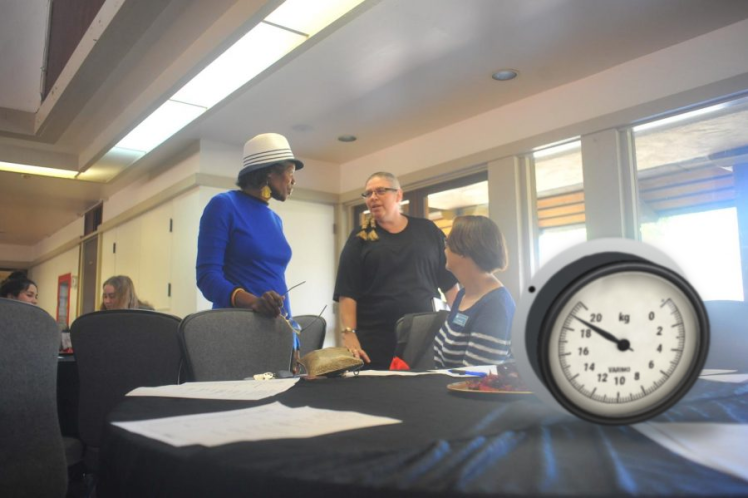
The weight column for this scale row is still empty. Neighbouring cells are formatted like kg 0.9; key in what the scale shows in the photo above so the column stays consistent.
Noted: kg 19
